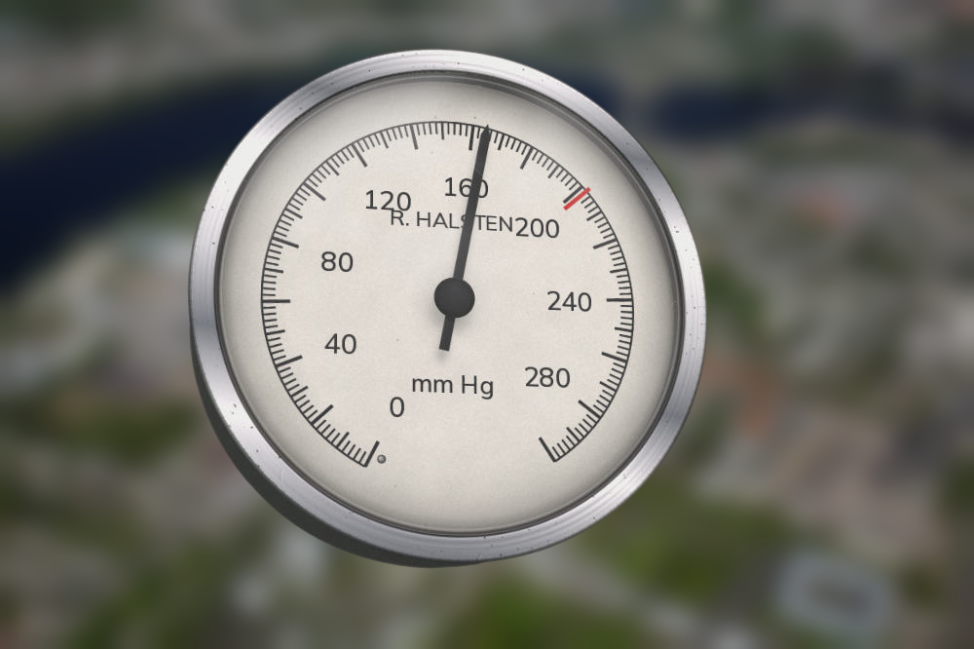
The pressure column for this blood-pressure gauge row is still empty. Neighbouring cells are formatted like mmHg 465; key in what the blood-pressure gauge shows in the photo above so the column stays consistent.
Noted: mmHg 164
